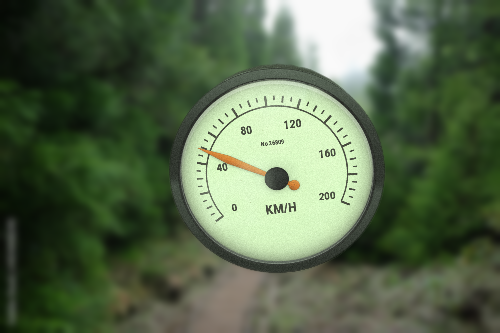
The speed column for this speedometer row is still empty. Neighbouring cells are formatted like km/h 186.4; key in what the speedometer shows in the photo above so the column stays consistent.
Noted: km/h 50
